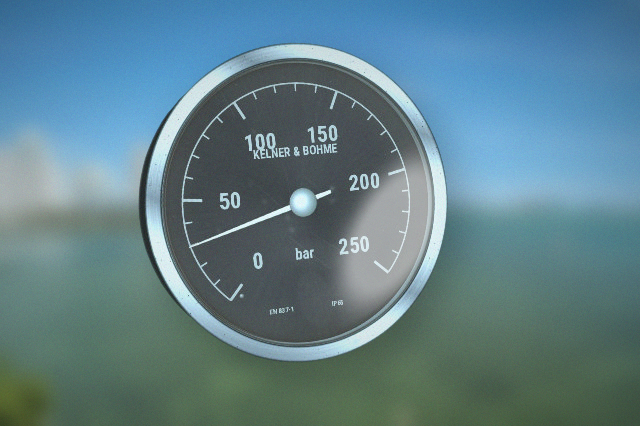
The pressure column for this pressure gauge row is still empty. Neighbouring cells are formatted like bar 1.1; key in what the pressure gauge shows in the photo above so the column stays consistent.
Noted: bar 30
